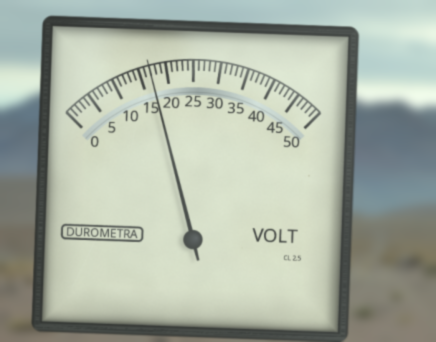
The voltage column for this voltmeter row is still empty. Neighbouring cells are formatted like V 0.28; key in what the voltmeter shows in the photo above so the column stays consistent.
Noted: V 17
